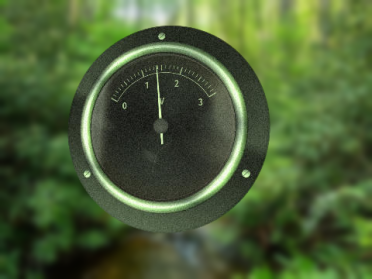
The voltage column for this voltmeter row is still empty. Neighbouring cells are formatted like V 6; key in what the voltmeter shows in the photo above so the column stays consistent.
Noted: V 1.4
